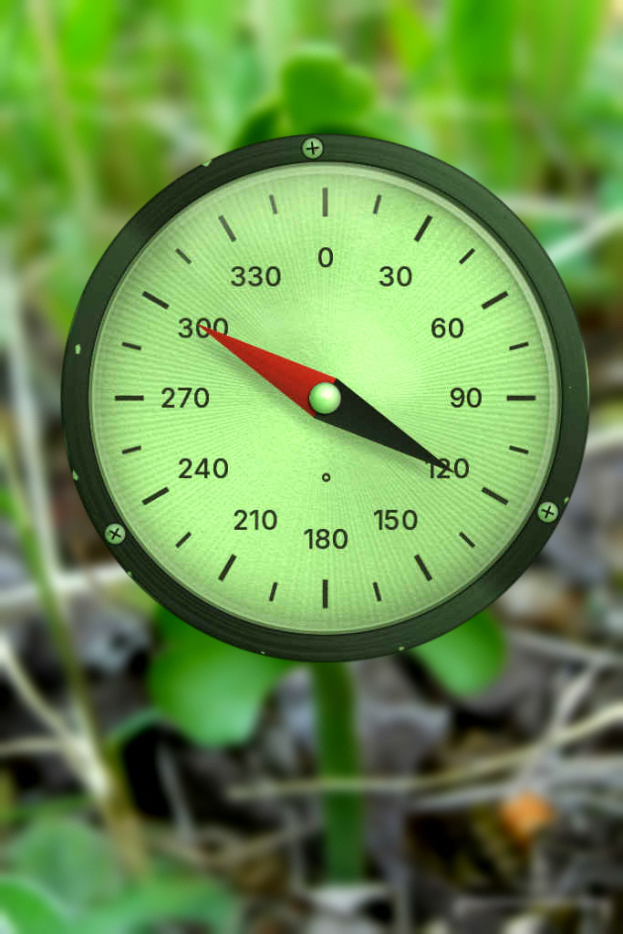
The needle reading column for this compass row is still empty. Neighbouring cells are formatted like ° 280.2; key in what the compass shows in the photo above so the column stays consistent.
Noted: ° 300
